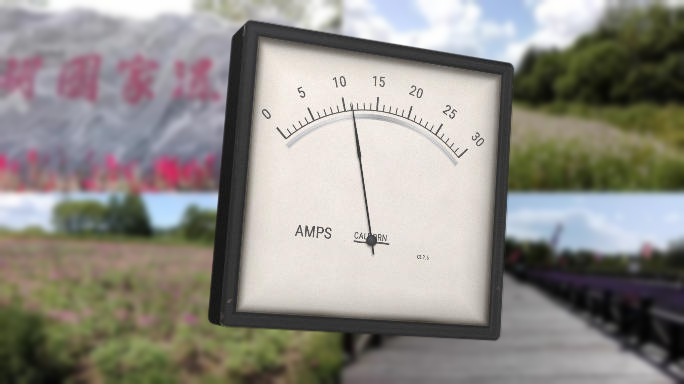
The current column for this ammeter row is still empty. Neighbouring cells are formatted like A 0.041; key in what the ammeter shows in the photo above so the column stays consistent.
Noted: A 11
